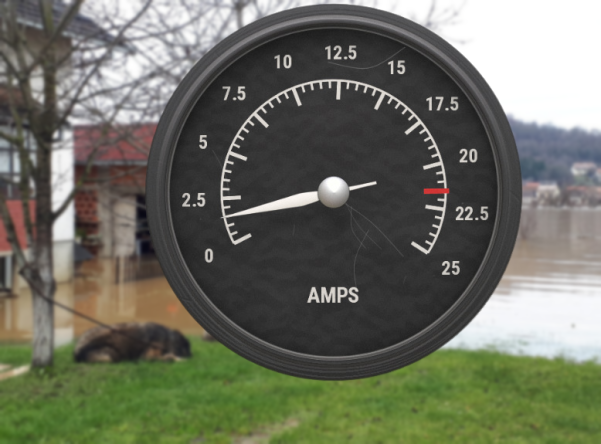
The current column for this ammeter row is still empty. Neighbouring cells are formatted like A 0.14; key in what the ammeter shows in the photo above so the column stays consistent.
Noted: A 1.5
